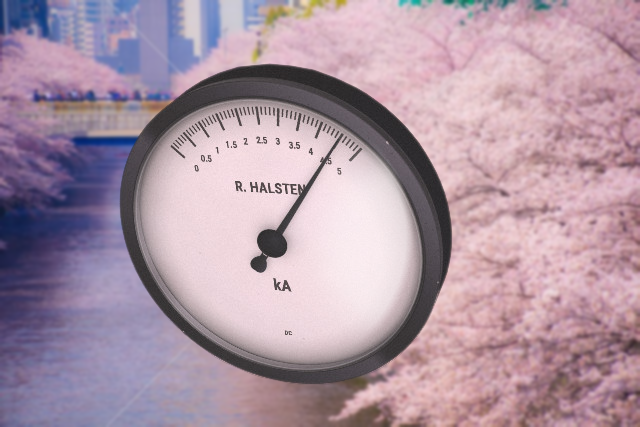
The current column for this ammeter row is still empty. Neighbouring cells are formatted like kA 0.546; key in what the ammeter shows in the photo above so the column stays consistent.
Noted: kA 4.5
